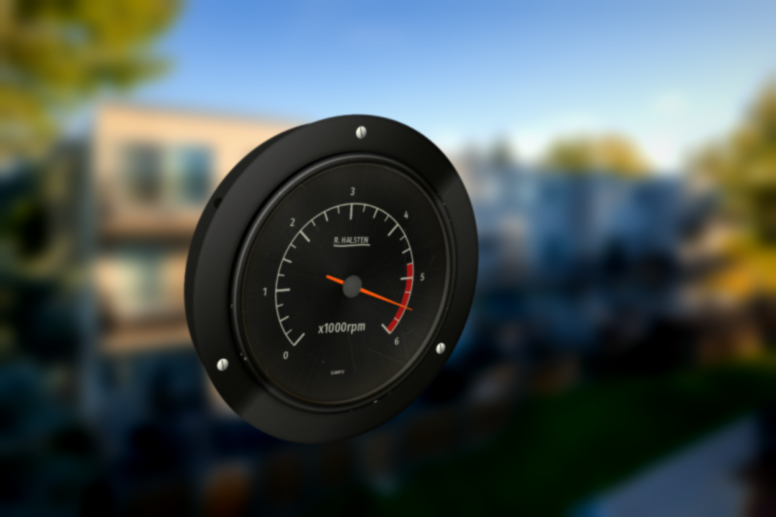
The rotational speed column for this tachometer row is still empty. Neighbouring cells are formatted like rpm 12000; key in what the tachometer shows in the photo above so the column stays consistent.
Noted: rpm 5500
